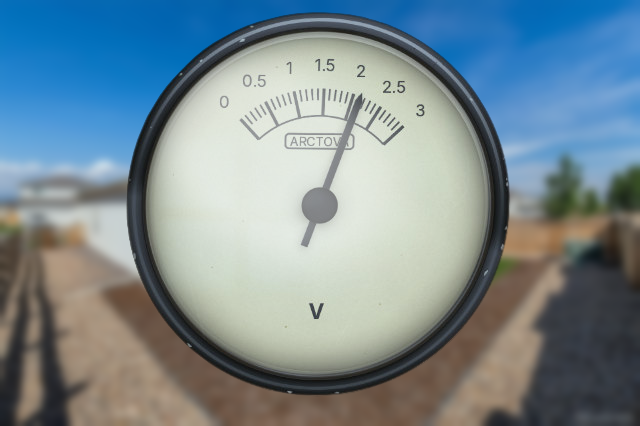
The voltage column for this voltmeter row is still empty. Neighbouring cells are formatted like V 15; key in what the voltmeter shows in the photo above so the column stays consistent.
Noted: V 2.1
